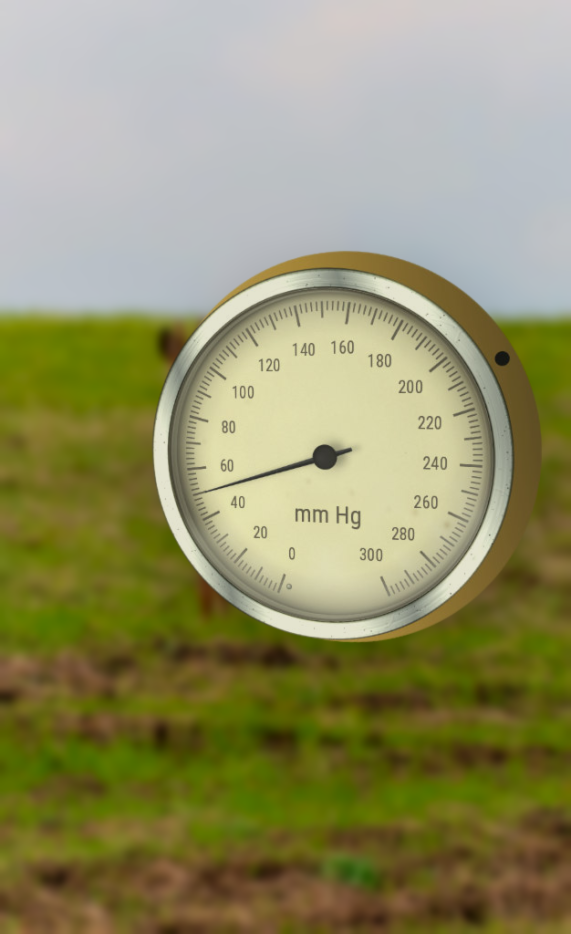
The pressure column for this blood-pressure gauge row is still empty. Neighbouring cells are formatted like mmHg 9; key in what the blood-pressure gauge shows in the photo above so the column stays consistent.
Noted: mmHg 50
